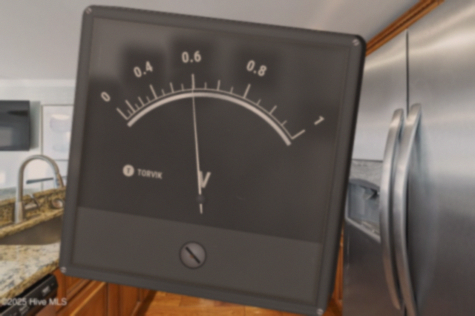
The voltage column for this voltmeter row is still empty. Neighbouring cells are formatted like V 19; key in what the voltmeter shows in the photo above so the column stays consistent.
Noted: V 0.6
